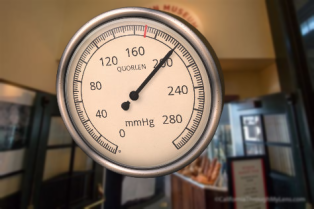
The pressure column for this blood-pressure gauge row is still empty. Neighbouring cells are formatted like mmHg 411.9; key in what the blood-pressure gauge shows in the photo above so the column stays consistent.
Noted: mmHg 200
